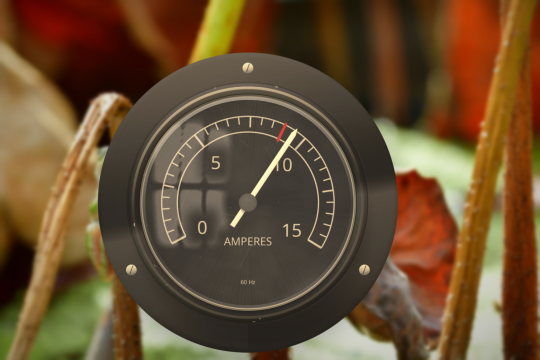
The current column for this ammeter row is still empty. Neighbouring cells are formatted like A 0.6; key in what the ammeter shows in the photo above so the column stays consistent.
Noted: A 9.5
